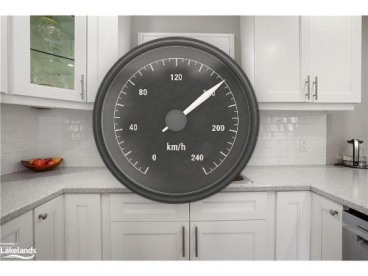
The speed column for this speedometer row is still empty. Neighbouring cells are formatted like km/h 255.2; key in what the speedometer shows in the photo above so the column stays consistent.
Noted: km/h 160
